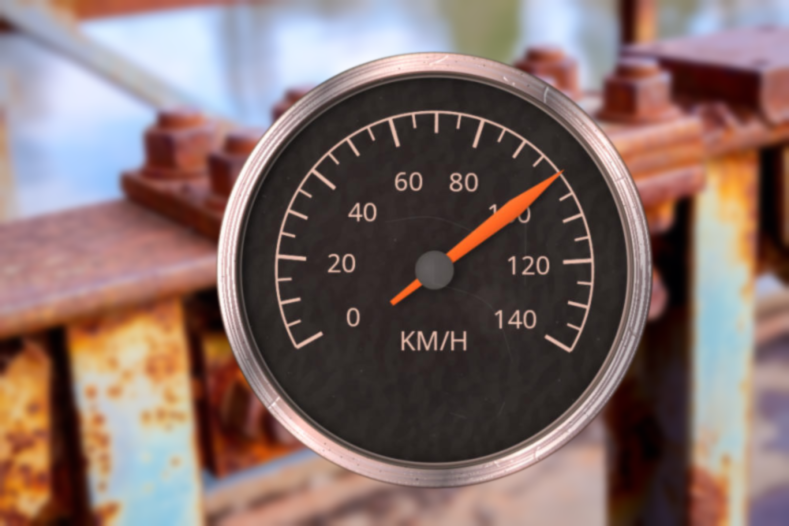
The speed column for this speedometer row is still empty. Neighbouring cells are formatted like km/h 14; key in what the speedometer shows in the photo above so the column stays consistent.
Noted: km/h 100
